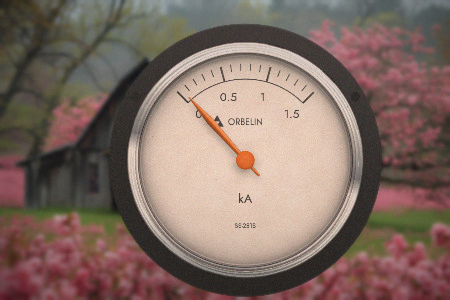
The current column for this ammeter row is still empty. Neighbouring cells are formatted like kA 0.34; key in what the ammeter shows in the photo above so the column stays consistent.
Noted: kA 0.05
